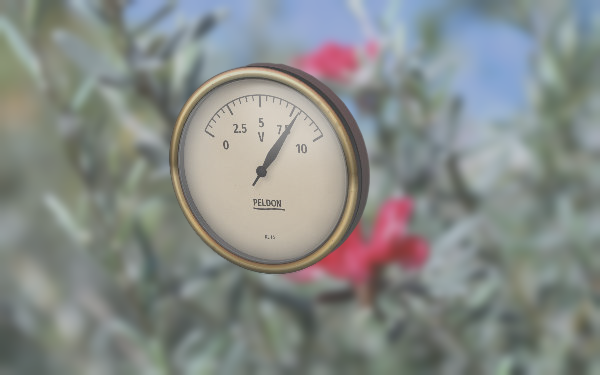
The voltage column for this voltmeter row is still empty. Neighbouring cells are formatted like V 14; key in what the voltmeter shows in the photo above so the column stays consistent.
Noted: V 8
